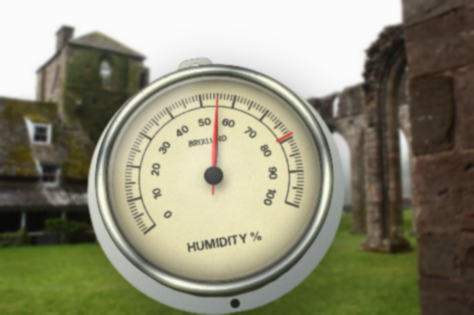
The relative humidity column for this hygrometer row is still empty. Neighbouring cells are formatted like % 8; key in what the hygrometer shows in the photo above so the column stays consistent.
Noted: % 55
